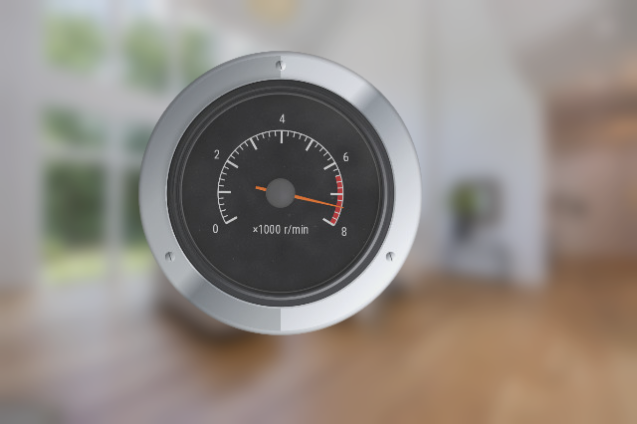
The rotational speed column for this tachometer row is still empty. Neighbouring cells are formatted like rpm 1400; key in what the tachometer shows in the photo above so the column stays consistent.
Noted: rpm 7400
